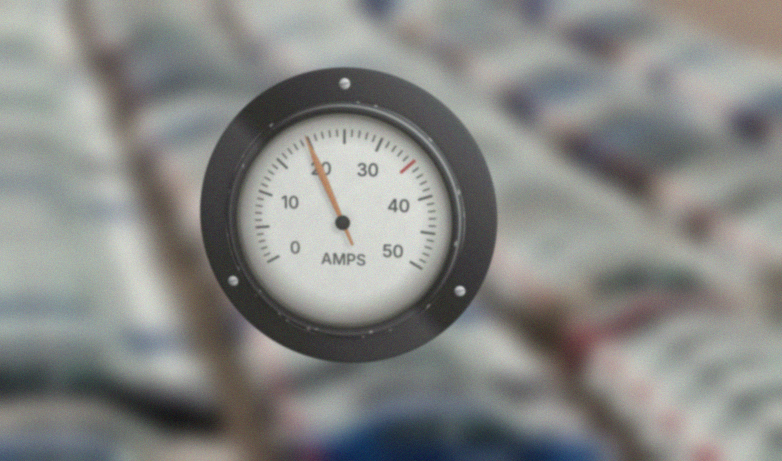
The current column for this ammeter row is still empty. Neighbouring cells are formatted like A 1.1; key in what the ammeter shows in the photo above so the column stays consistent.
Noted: A 20
